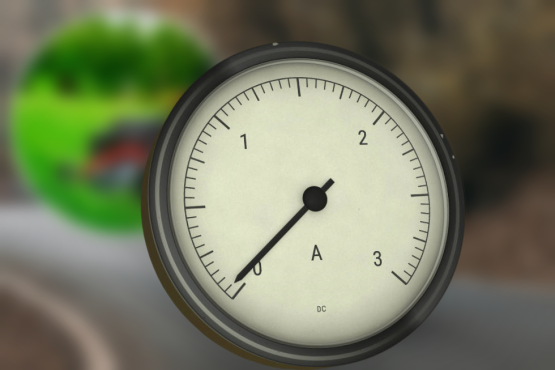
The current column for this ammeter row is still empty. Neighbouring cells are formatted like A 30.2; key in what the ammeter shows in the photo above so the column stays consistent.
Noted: A 0.05
